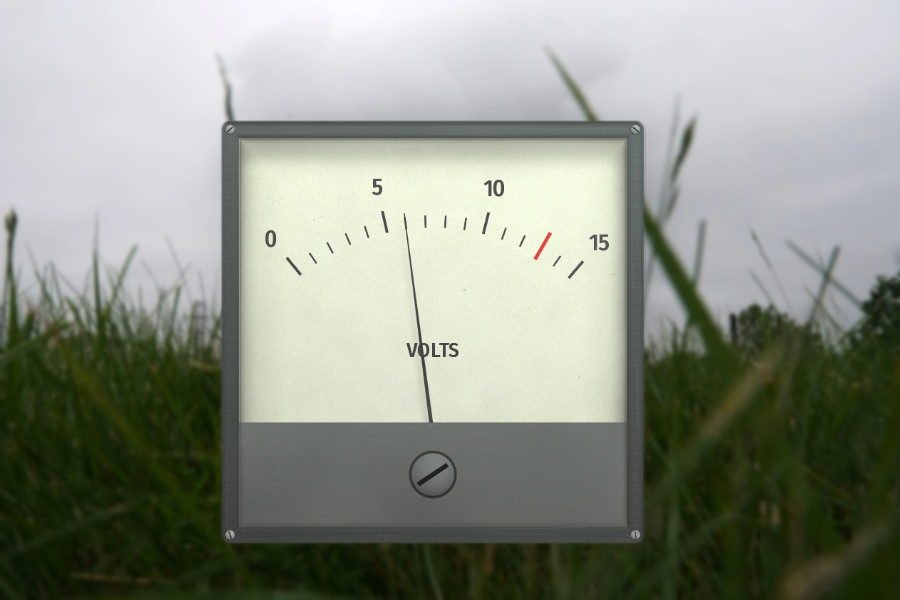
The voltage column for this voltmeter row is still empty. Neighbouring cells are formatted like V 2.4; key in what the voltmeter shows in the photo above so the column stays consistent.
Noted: V 6
